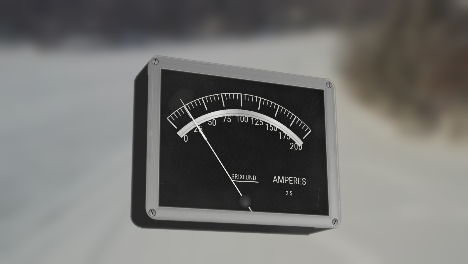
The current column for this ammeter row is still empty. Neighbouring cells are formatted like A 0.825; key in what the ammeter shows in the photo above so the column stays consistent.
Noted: A 25
